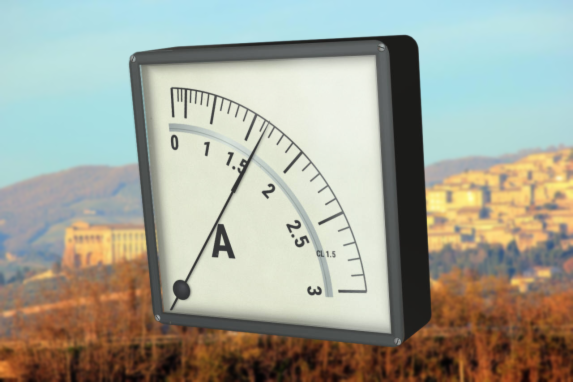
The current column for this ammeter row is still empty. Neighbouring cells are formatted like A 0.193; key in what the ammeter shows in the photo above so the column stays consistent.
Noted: A 1.65
